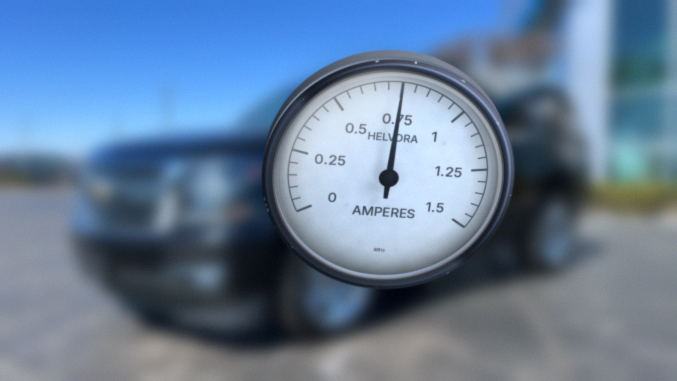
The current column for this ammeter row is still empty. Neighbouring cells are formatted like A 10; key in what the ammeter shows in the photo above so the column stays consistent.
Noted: A 0.75
